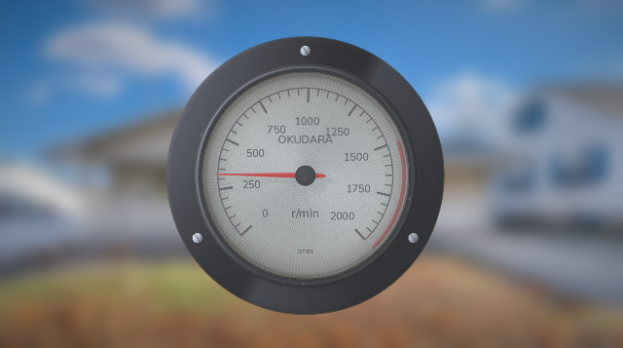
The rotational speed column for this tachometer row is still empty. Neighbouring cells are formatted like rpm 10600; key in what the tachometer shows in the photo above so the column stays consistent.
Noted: rpm 325
